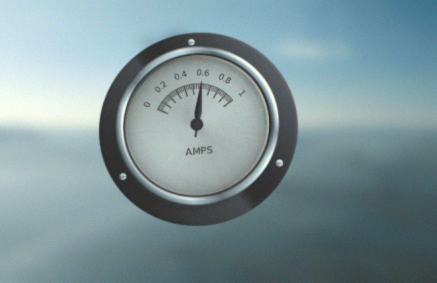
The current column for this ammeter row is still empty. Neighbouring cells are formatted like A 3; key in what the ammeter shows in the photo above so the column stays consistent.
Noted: A 0.6
